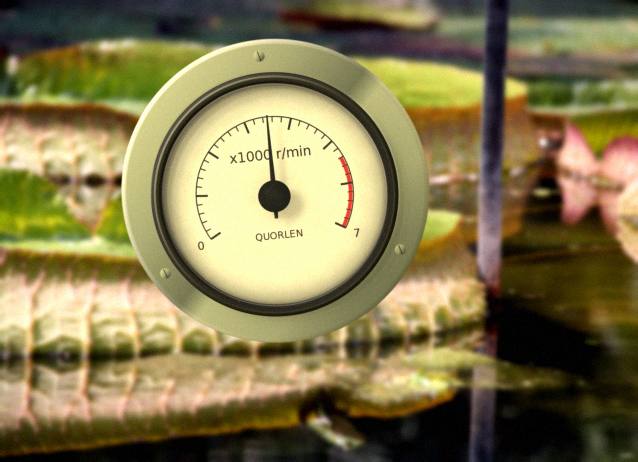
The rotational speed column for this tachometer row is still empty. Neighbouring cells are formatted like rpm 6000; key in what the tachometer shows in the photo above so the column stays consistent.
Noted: rpm 3500
